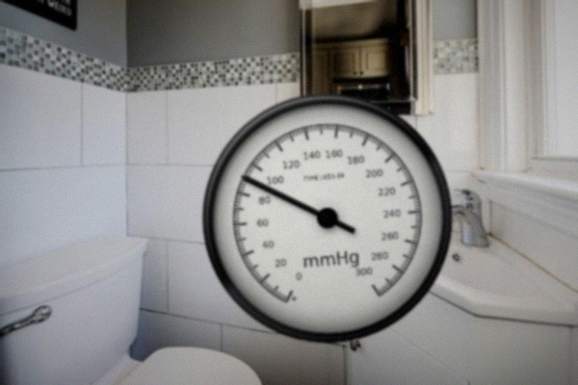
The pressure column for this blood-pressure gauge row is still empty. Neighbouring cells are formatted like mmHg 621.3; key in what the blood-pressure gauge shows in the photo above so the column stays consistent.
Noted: mmHg 90
